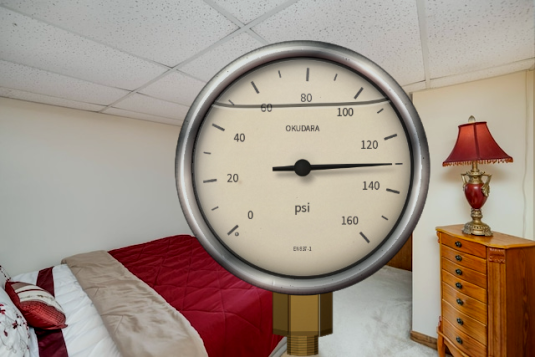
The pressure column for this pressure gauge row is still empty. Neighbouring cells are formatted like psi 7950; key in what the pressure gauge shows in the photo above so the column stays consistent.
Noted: psi 130
